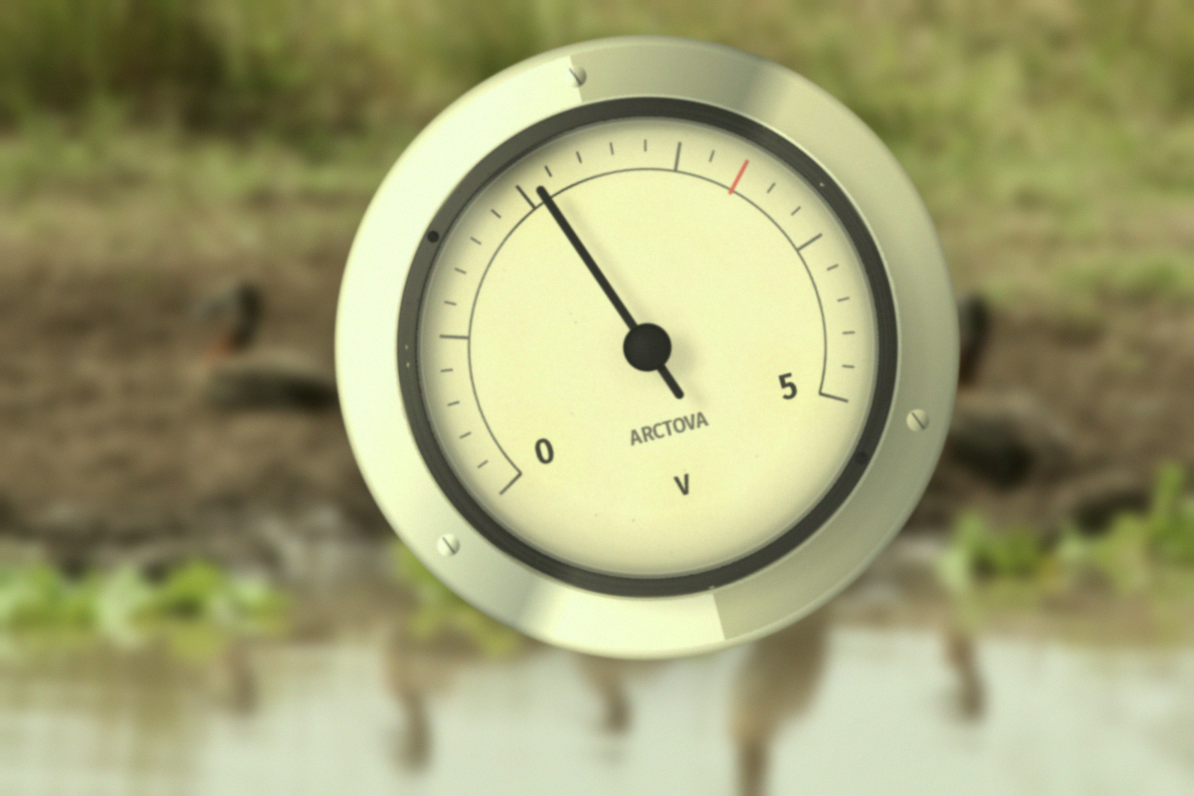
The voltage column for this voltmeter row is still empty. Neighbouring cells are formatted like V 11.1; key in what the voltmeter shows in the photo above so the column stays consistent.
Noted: V 2.1
